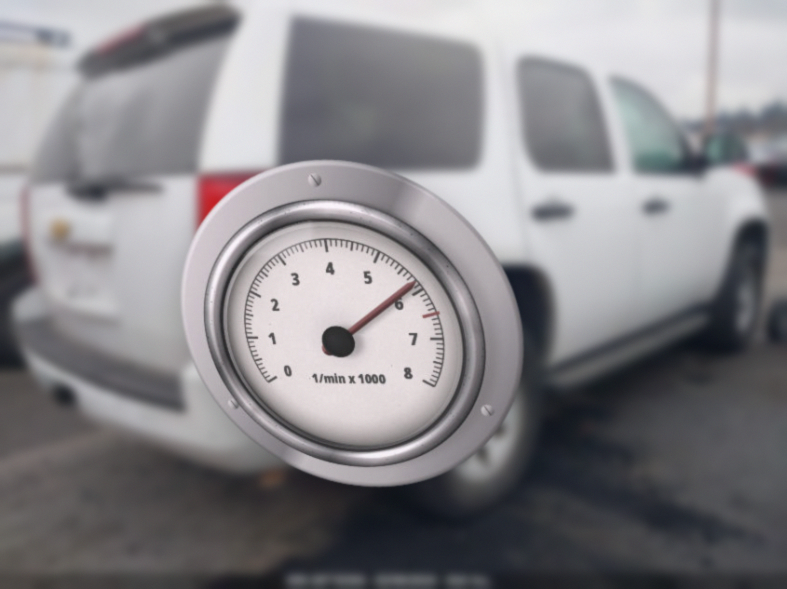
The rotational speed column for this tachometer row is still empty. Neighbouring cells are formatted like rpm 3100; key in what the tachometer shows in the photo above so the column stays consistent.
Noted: rpm 5800
